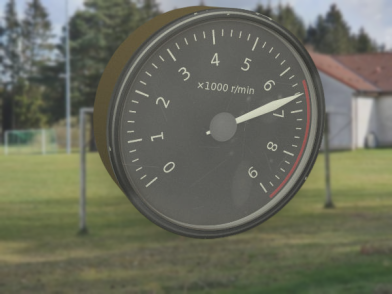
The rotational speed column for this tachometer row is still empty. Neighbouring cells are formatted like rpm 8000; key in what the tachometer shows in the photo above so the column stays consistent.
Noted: rpm 6600
